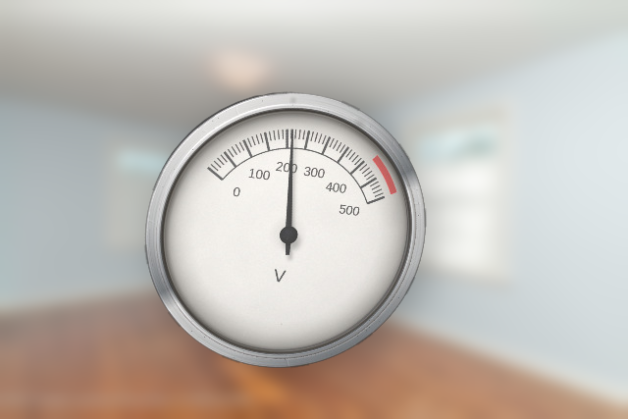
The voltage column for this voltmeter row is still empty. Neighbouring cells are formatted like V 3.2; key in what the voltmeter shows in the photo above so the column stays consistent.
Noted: V 210
